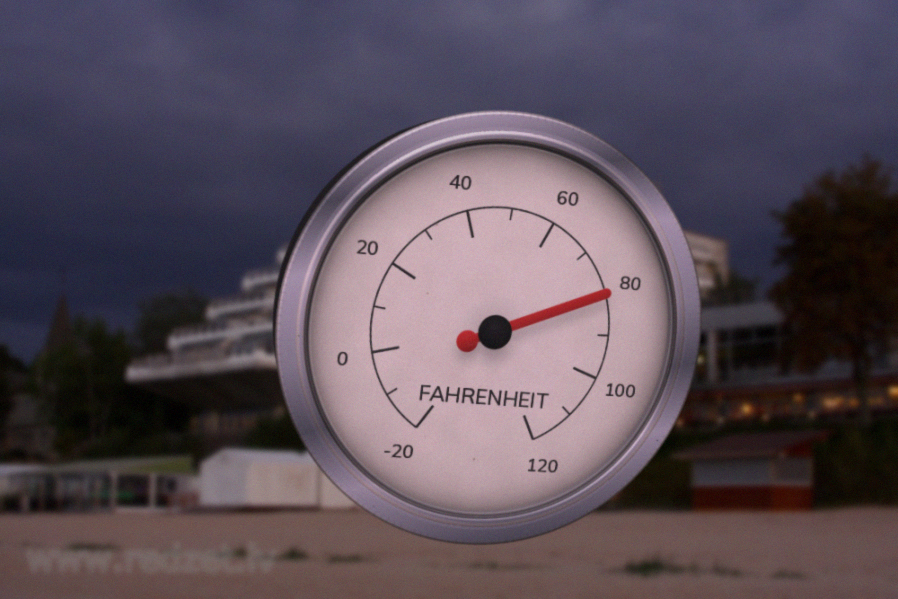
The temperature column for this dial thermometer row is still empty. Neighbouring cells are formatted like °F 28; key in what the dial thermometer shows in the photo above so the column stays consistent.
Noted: °F 80
